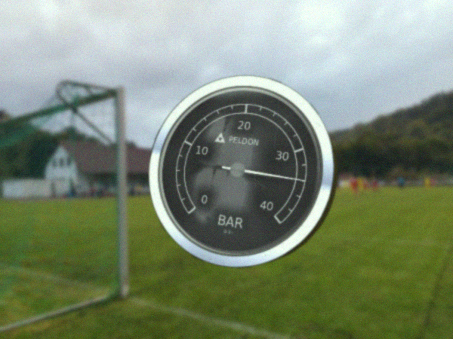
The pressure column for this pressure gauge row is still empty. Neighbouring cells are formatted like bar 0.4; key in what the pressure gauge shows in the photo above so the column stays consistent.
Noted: bar 34
